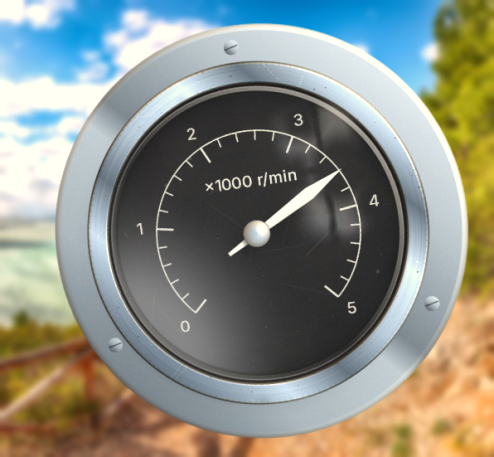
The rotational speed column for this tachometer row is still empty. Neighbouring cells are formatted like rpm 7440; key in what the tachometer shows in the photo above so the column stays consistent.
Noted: rpm 3600
